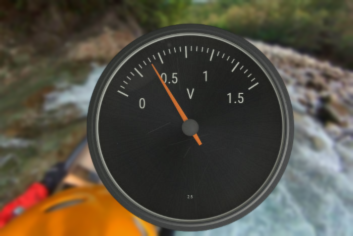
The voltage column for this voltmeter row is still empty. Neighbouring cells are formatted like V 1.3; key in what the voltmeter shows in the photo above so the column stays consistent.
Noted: V 0.4
